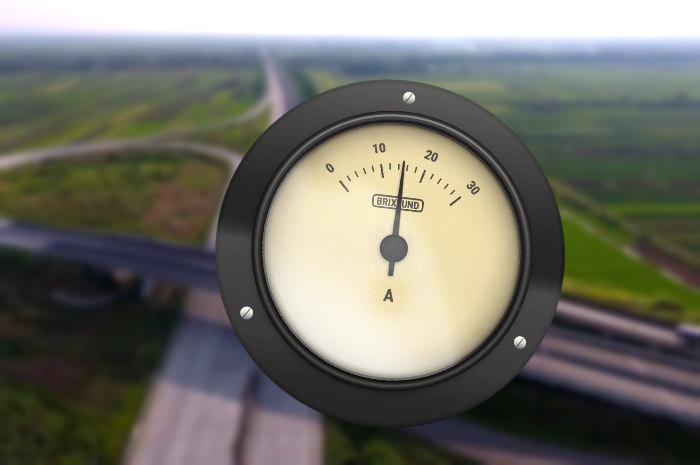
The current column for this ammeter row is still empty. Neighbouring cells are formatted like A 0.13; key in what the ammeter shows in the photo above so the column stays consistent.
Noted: A 15
